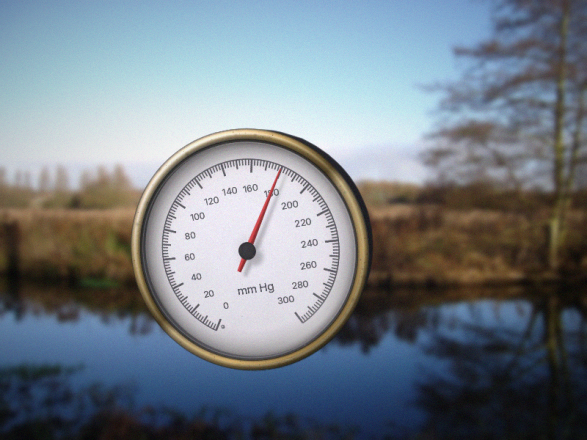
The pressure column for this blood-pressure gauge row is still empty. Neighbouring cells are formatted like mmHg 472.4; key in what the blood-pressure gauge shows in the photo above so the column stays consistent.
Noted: mmHg 180
